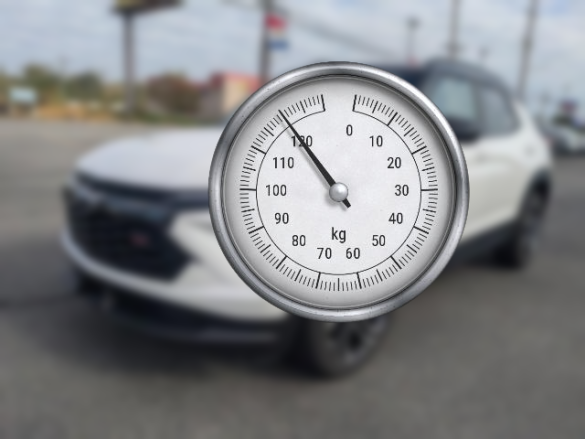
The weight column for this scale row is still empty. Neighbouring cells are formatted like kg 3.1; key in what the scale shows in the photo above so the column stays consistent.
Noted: kg 120
